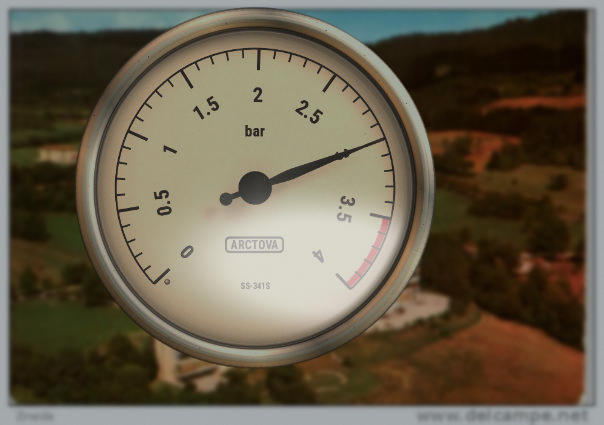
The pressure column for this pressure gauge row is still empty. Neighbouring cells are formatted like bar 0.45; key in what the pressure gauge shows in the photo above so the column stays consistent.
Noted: bar 3
